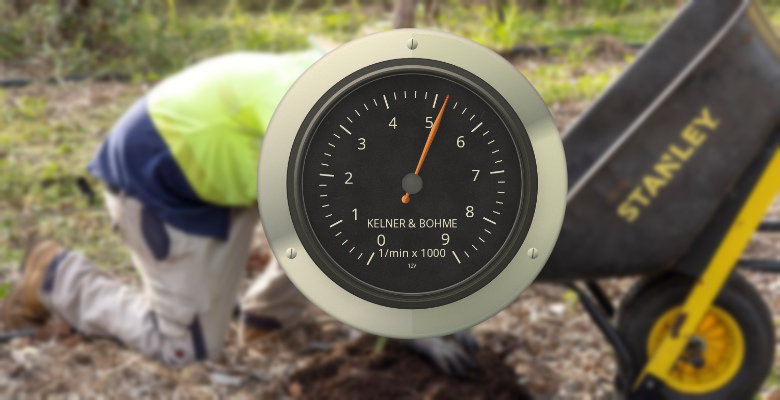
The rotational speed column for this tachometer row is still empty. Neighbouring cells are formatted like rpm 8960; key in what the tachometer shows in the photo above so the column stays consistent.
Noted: rpm 5200
